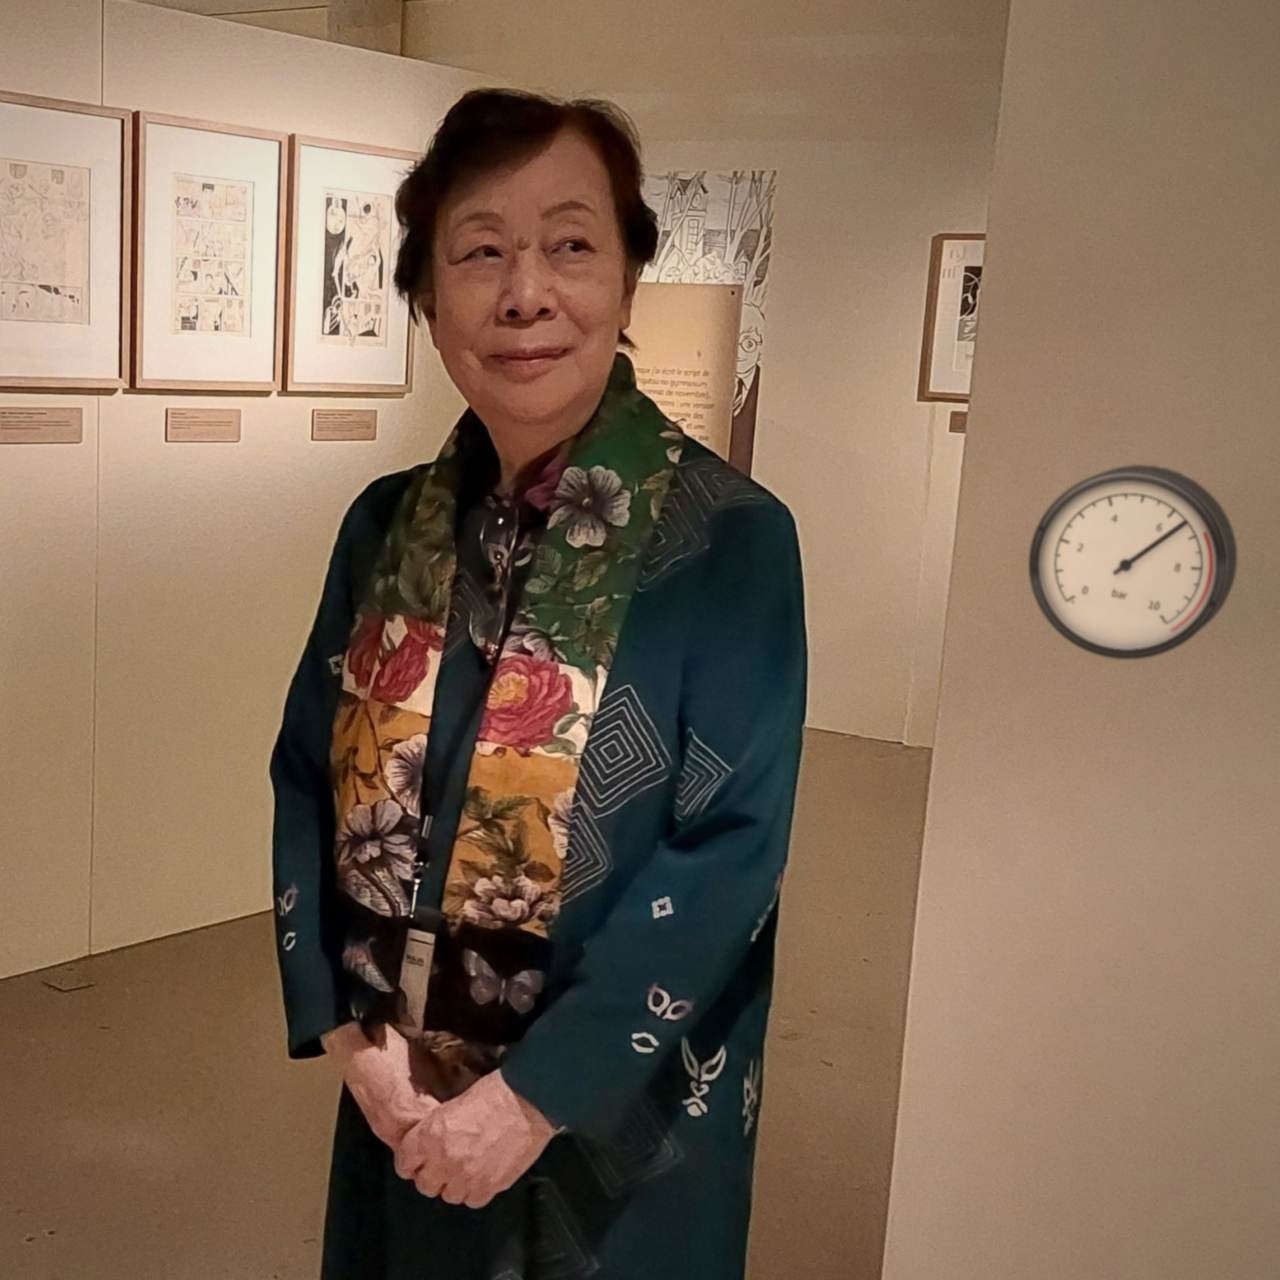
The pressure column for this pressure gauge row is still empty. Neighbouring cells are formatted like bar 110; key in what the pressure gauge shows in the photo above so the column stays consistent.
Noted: bar 6.5
